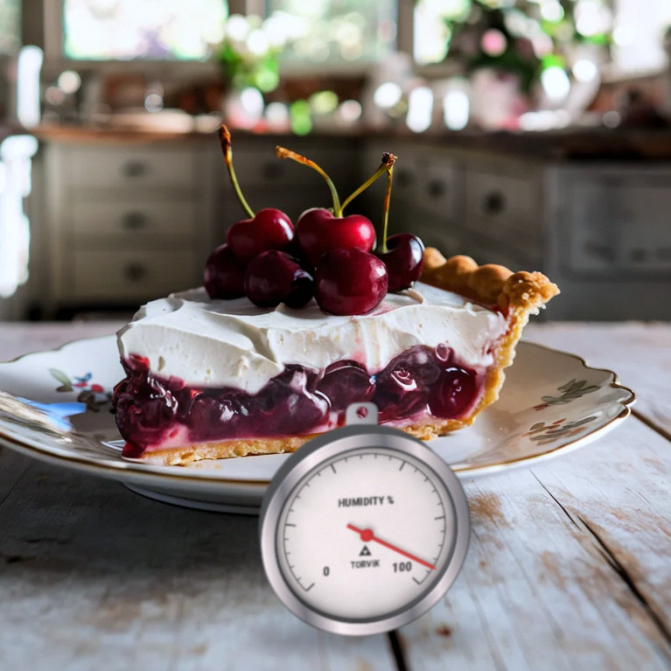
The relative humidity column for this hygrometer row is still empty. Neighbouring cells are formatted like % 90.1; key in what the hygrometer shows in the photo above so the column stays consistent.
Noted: % 94
